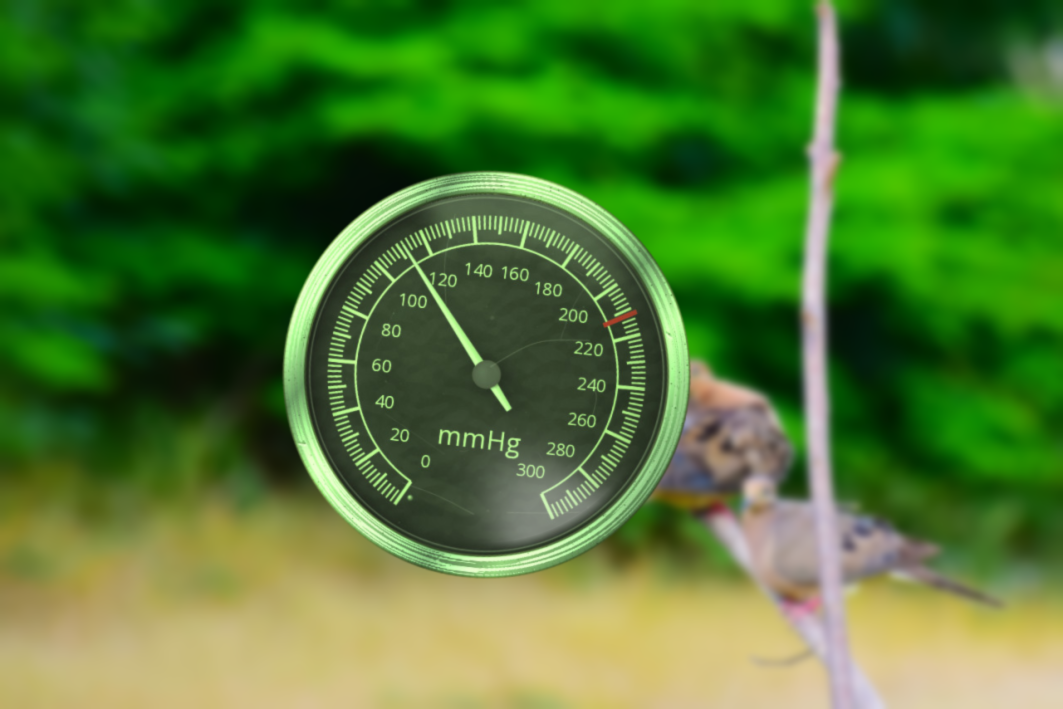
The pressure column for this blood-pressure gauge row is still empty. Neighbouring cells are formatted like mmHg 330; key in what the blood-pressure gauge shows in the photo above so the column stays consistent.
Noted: mmHg 112
